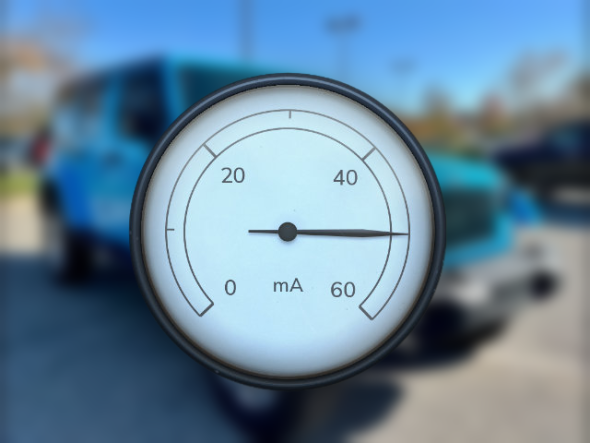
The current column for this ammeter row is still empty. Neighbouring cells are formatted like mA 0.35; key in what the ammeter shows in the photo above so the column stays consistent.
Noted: mA 50
